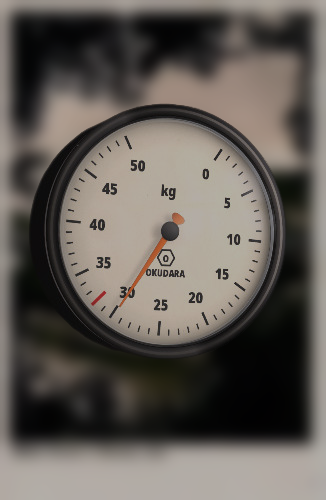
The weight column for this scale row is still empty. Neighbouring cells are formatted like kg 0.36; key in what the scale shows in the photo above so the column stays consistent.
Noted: kg 30
